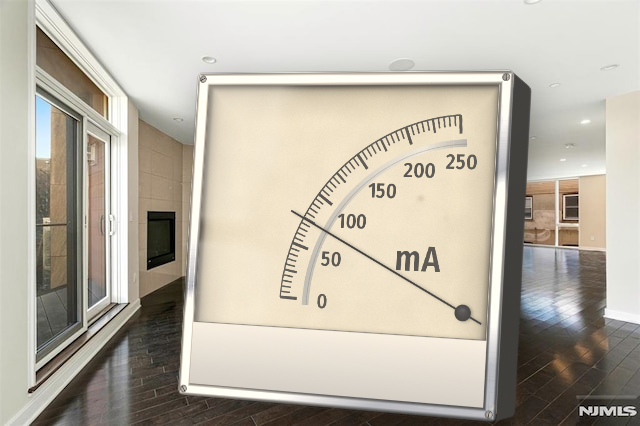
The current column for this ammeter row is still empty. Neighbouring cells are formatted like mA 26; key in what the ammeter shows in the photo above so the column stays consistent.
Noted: mA 75
